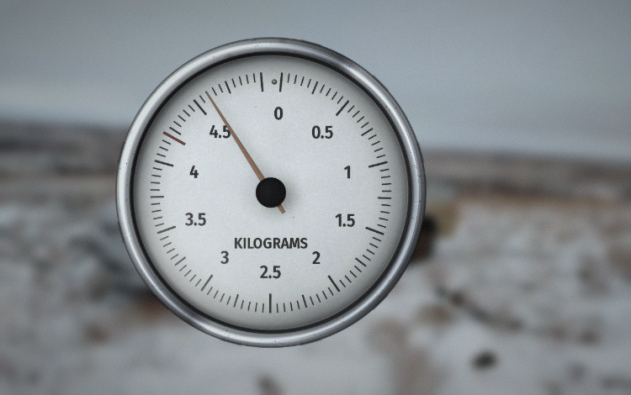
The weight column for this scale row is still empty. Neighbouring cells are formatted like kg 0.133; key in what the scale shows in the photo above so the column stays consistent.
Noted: kg 4.6
